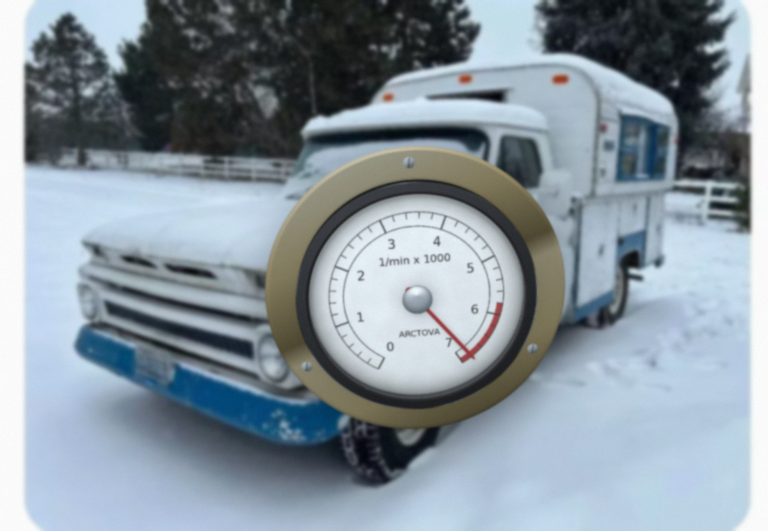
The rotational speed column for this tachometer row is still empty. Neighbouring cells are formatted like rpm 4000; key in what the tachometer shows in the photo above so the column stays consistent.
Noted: rpm 6800
